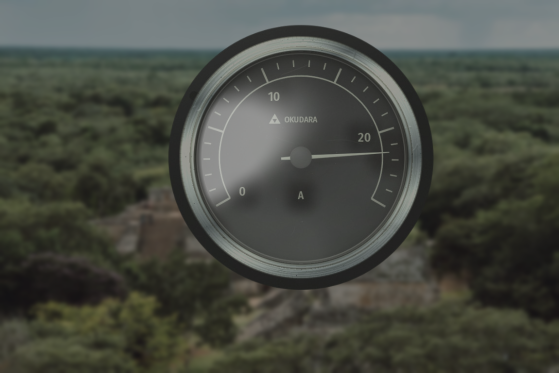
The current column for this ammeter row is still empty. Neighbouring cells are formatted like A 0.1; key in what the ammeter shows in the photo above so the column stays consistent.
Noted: A 21.5
